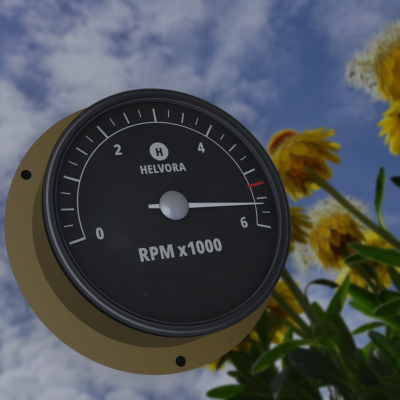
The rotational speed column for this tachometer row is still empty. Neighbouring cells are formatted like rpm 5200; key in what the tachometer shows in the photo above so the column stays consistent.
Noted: rpm 5625
